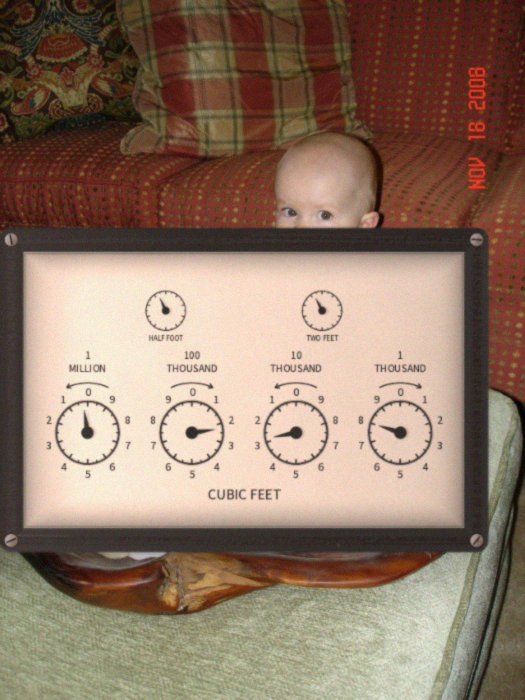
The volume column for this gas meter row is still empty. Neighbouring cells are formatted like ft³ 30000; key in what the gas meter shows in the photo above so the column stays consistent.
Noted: ft³ 22800
